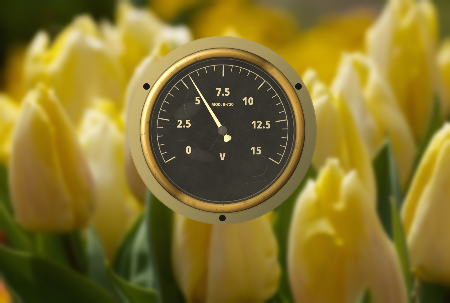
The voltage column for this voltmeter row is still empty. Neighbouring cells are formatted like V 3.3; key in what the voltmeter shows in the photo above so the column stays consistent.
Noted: V 5.5
